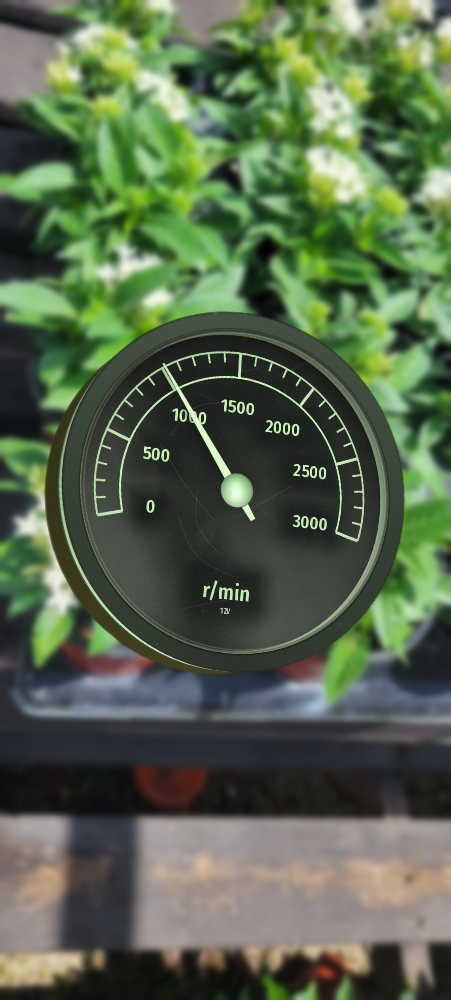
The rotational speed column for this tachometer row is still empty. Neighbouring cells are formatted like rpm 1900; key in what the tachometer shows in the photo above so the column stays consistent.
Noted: rpm 1000
